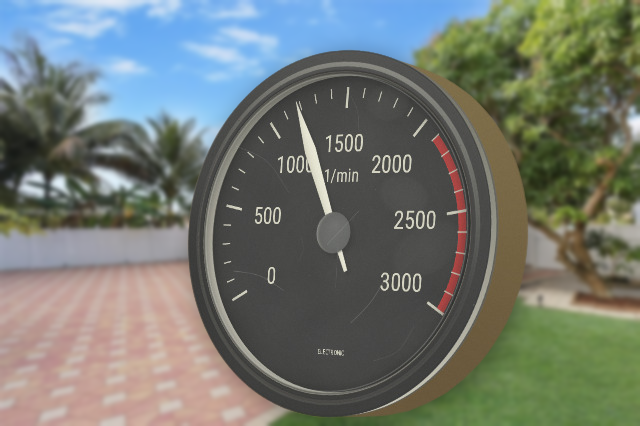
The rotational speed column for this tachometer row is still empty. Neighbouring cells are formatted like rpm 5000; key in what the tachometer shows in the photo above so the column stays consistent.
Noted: rpm 1200
